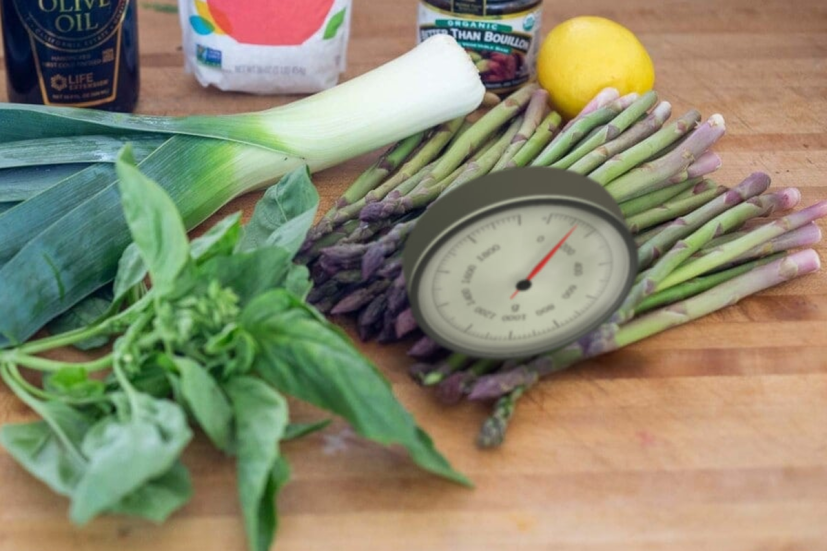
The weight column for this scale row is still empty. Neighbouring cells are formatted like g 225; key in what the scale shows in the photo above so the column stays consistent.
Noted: g 100
